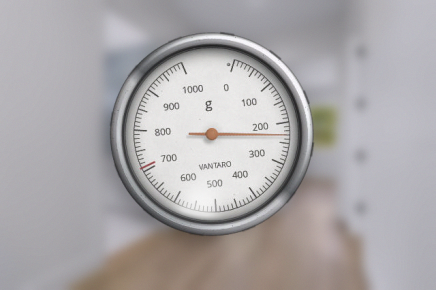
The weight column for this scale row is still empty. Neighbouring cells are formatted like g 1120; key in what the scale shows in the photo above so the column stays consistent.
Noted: g 230
